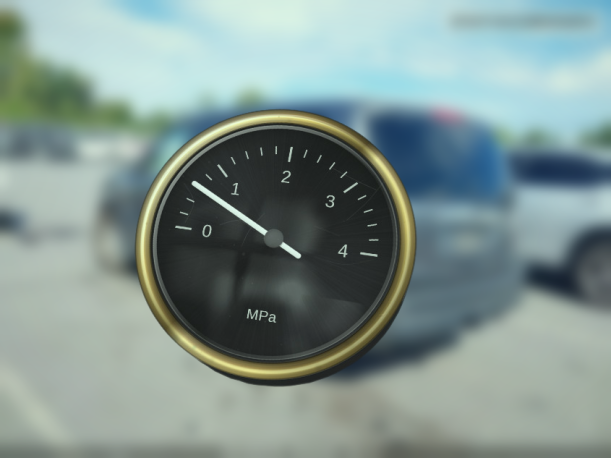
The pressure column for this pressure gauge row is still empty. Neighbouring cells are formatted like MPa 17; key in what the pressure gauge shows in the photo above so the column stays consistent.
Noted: MPa 0.6
